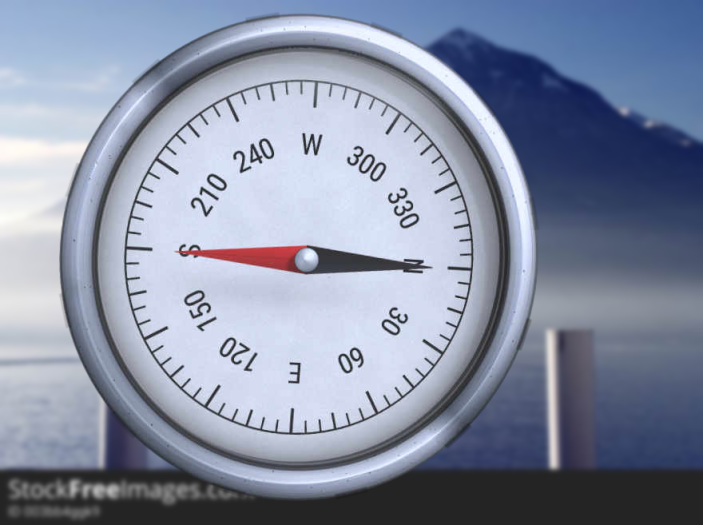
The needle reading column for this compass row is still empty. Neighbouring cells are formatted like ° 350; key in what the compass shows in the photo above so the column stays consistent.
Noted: ° 180
